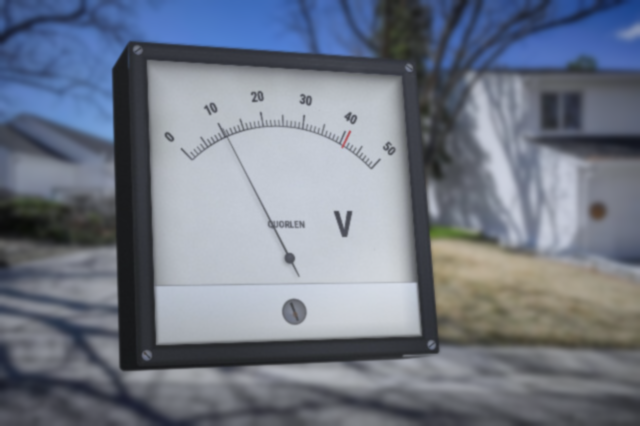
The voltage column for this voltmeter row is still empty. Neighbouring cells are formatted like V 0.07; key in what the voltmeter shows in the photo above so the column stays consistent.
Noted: V 10
